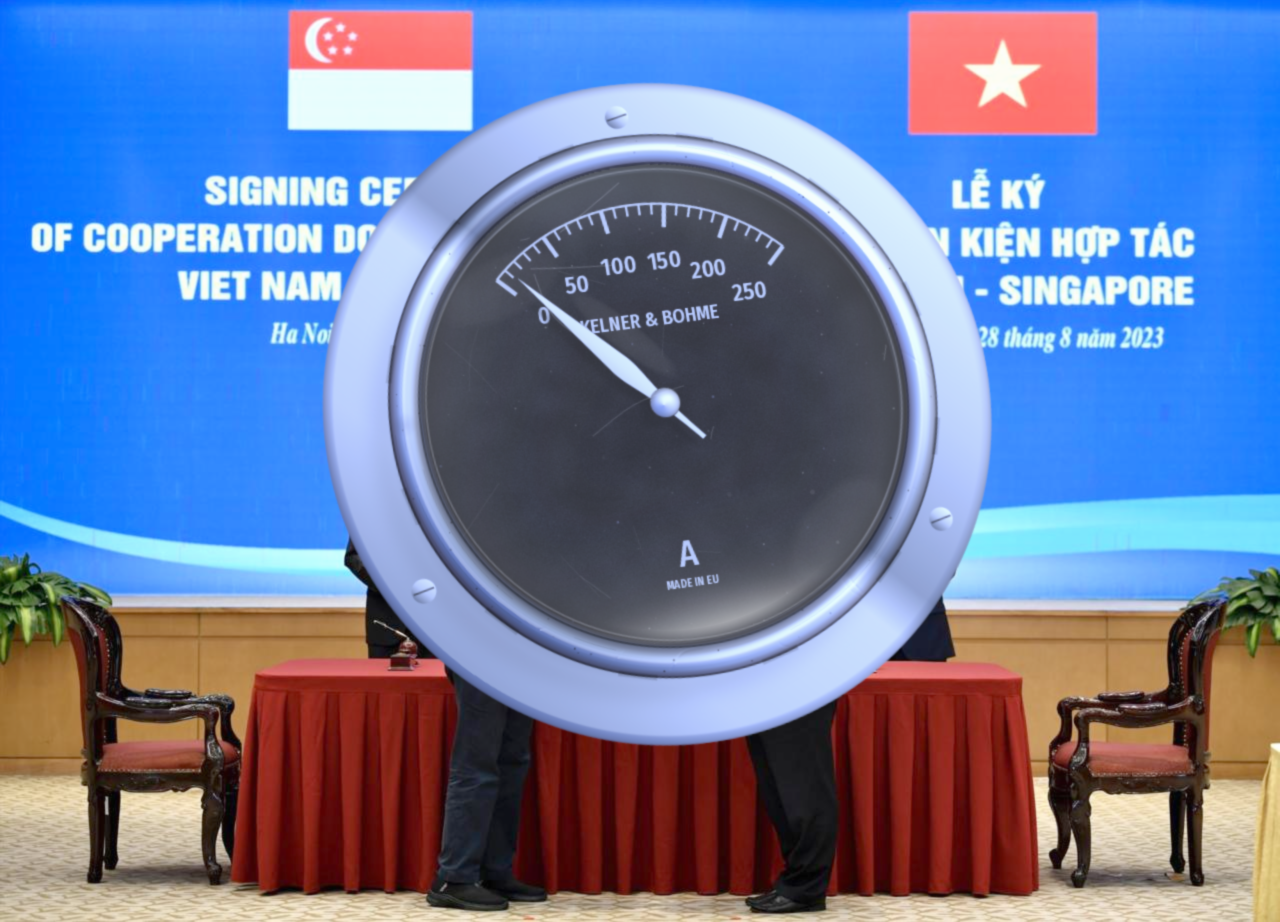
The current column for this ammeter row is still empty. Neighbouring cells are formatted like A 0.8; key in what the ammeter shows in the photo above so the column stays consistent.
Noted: A 10
